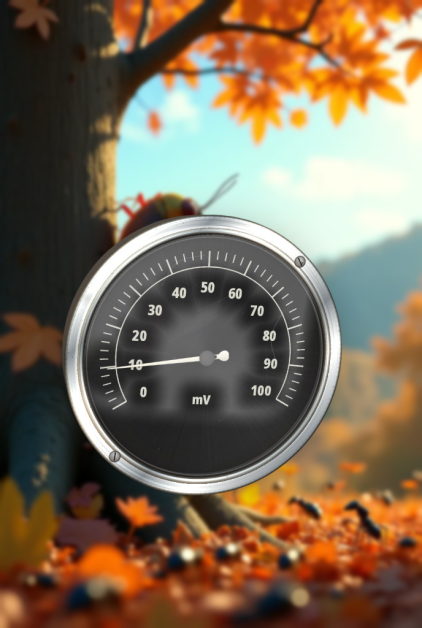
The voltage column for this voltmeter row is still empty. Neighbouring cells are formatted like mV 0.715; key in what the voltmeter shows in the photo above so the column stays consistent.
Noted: mV 10
